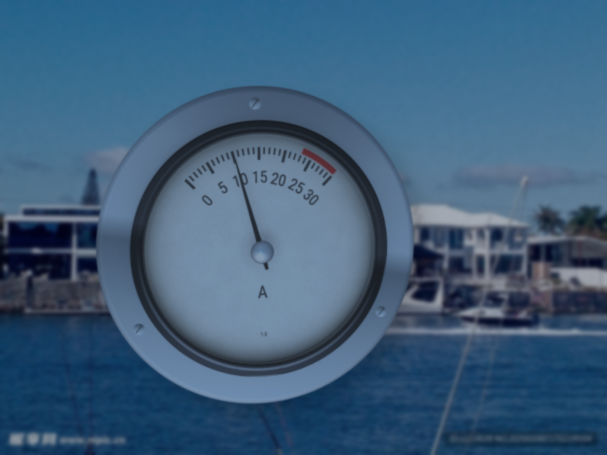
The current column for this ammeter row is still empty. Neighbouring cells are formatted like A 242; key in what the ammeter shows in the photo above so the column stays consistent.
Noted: A 10
